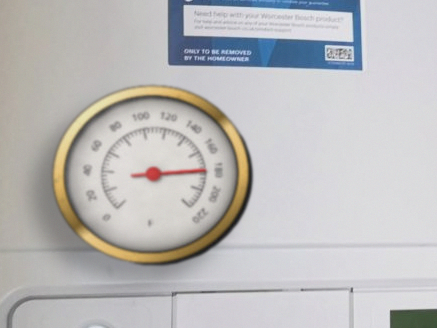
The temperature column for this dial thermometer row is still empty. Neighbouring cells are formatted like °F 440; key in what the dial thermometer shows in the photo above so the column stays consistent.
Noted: °F 180
